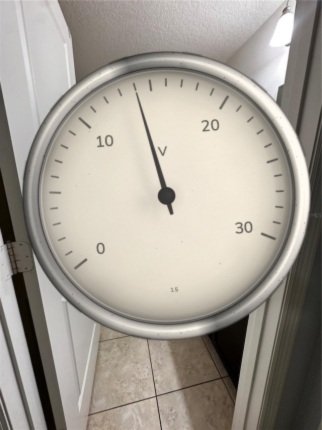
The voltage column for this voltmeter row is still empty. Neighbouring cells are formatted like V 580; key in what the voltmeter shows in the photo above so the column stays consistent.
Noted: V 14
